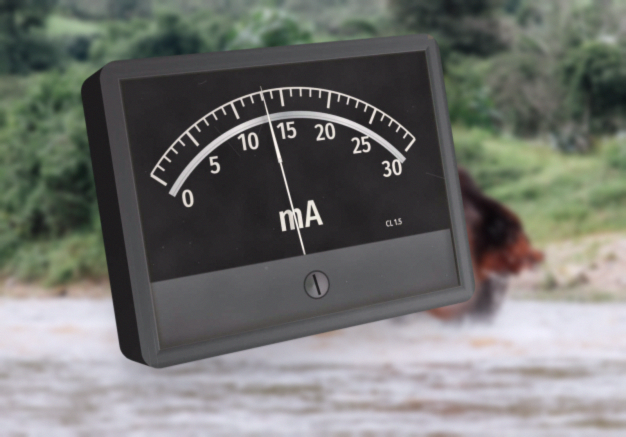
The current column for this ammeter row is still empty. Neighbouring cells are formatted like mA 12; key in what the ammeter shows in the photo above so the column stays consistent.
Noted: mA 13
